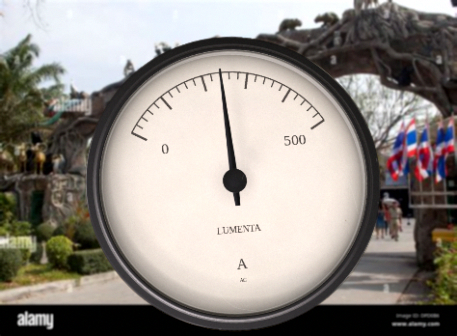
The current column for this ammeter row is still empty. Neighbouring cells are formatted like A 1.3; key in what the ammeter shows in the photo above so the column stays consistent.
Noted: A 240
